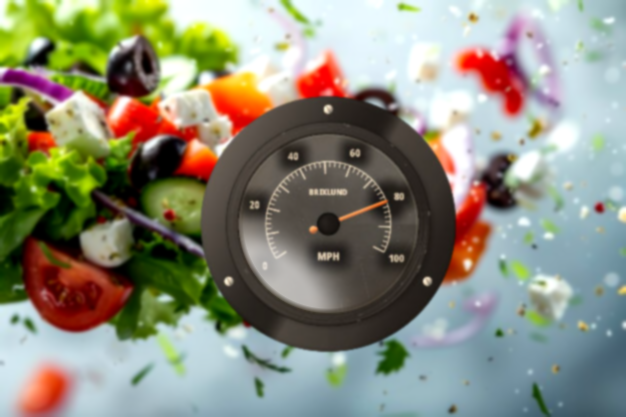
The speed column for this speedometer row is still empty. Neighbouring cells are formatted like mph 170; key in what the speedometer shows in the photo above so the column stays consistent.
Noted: mph 80
